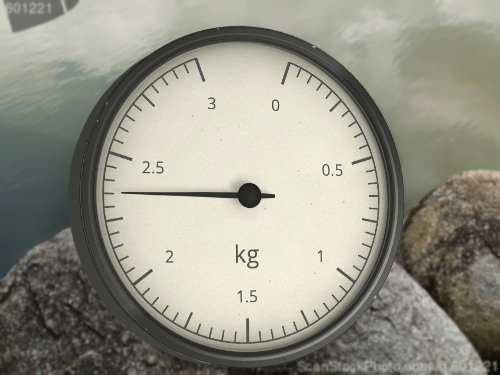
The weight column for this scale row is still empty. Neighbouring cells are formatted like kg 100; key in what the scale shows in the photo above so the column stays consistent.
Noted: kg 2.35
